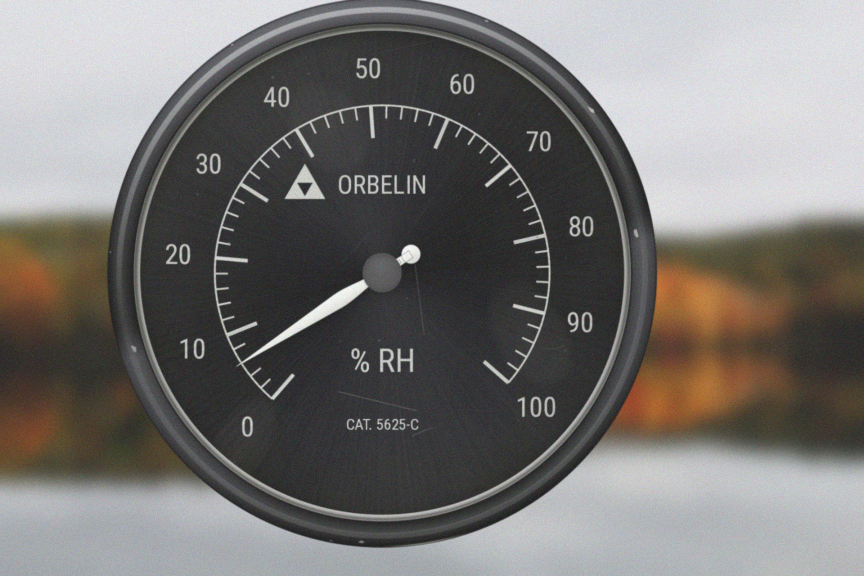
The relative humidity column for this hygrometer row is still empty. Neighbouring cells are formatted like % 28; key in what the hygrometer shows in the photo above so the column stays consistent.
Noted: % 6
